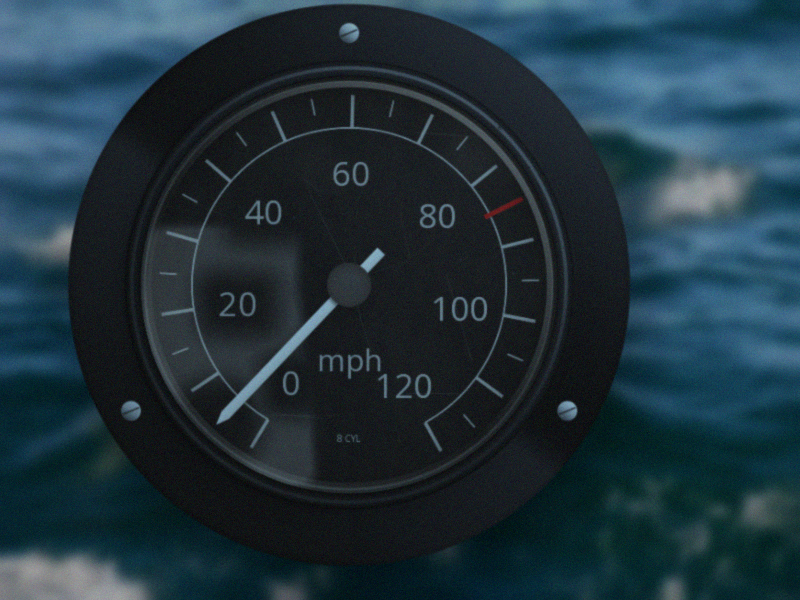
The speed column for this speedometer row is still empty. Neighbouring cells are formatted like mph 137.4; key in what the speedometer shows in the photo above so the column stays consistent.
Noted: mph 5
